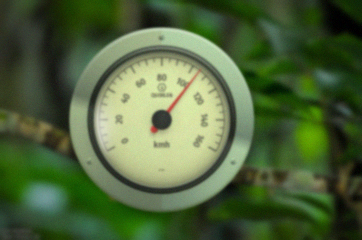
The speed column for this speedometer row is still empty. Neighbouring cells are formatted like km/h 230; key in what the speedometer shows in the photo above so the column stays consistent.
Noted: km/h 105
